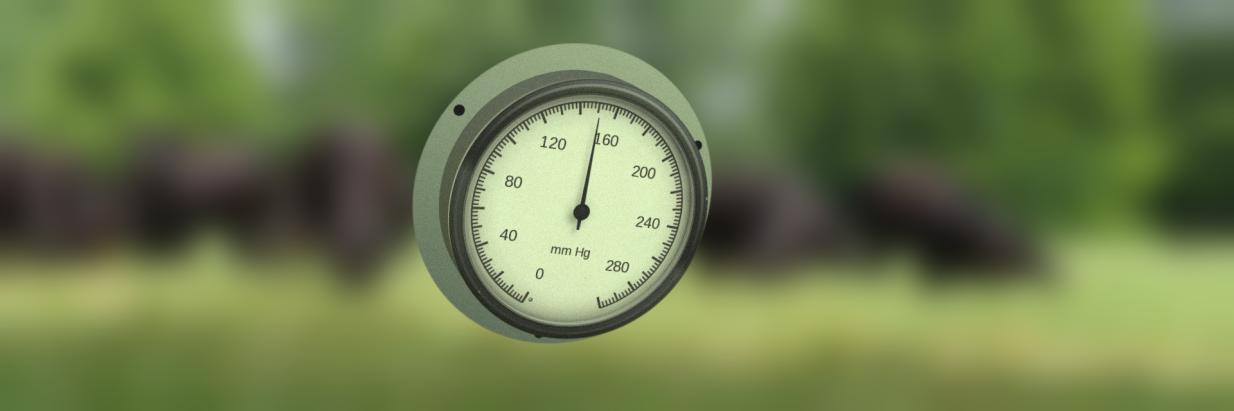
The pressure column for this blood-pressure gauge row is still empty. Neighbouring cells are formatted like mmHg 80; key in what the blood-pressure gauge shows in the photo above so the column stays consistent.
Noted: mmHg 150
